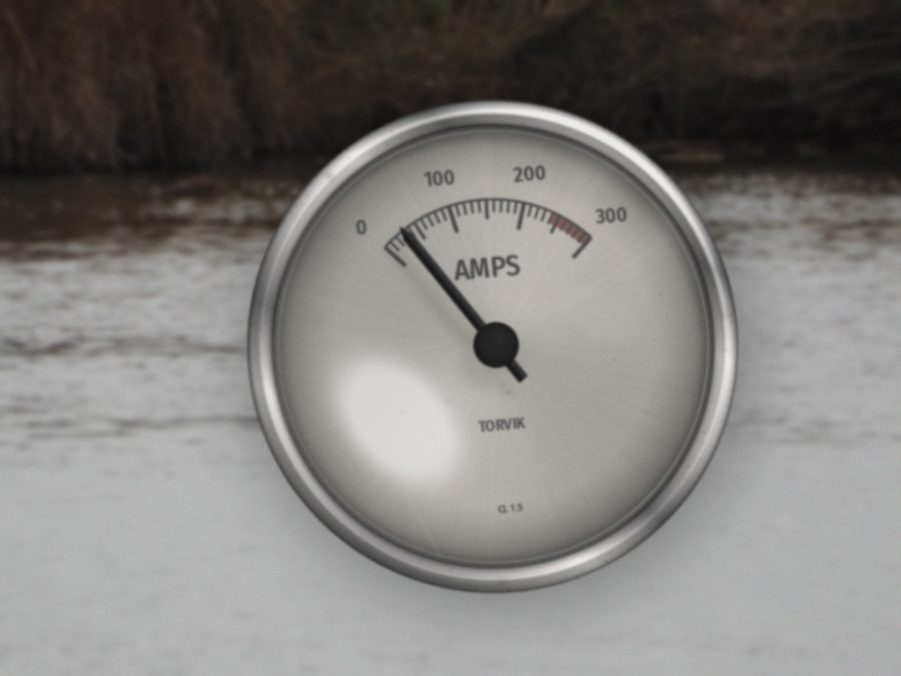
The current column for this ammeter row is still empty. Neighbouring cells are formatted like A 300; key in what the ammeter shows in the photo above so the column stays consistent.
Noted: A 30
